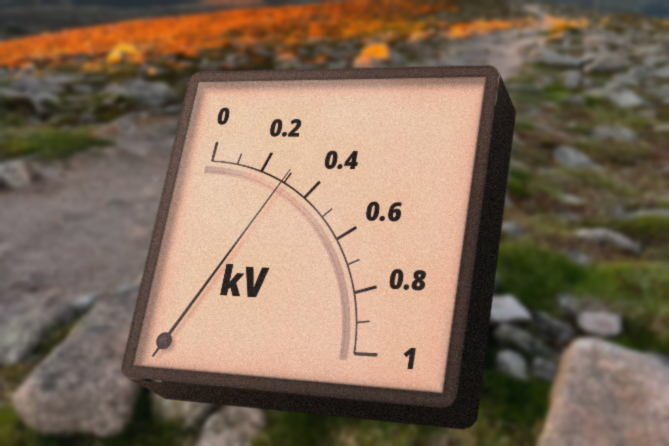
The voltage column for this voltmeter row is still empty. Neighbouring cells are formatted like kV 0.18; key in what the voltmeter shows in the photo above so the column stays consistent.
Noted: kV 0.3
